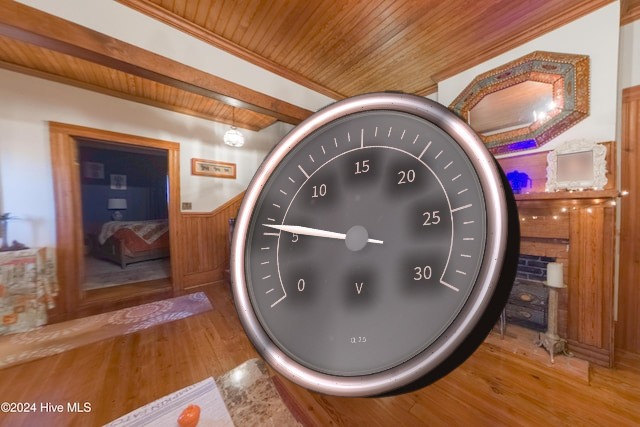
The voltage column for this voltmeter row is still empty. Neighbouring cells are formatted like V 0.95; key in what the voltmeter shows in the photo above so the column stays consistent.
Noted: V 5.5
